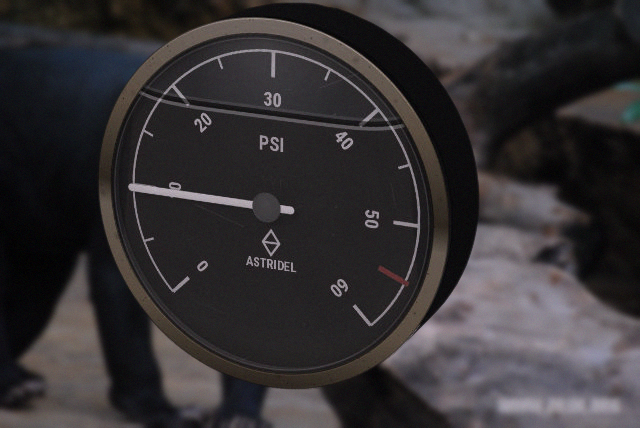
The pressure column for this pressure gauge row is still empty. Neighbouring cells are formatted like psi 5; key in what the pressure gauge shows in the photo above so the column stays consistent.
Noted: psi 10
